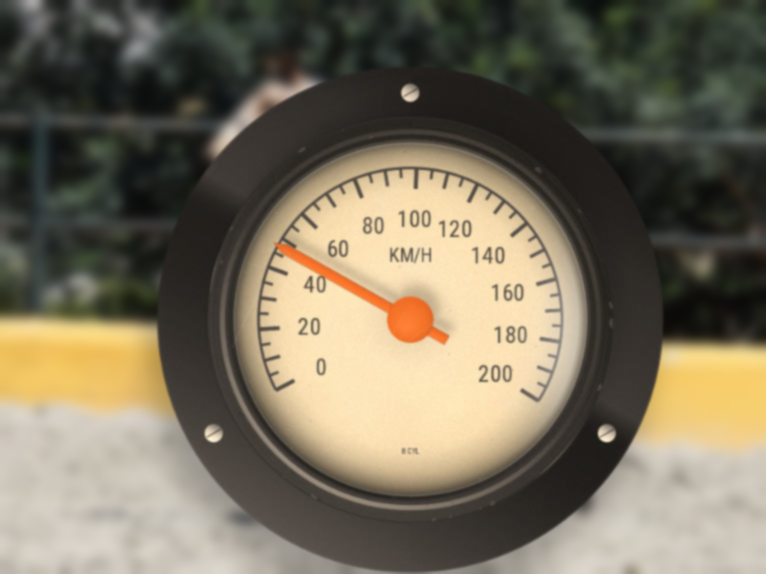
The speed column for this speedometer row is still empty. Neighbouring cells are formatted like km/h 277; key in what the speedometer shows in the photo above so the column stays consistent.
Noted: km/h 47.5
